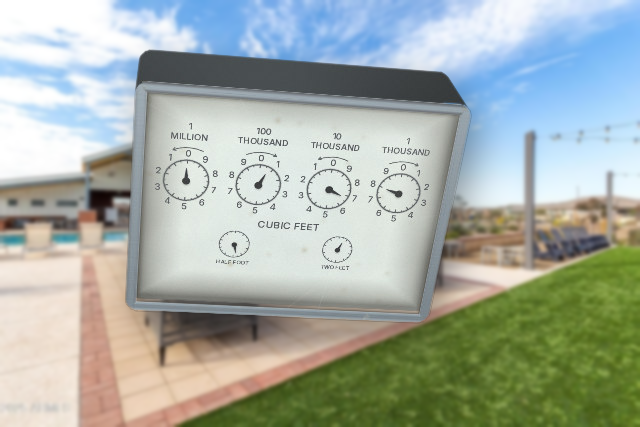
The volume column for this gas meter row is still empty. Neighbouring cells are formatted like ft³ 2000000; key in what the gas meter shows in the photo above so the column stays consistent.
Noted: ft³ 6800
